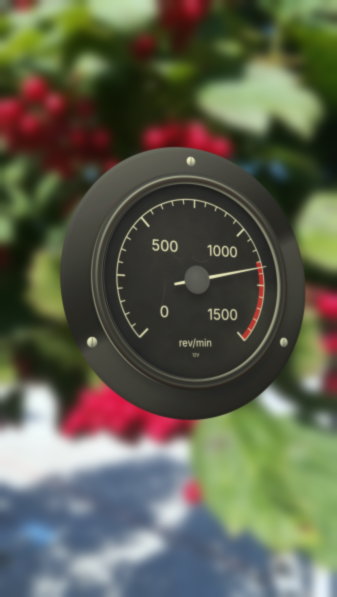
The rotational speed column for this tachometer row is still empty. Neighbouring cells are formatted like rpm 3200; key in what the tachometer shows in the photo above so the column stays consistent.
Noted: rpm 1175
